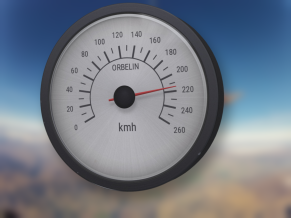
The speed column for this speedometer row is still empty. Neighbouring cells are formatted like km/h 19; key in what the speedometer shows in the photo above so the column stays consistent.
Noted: km/h 215
